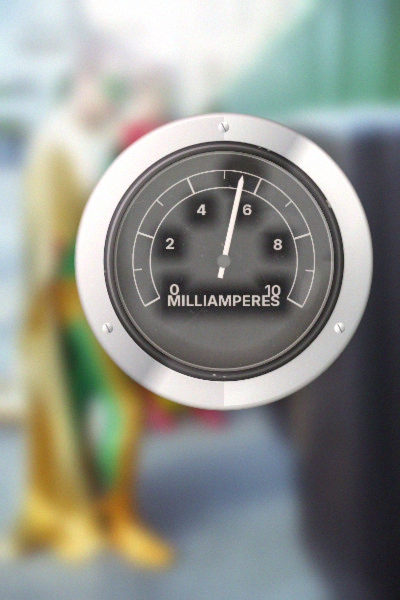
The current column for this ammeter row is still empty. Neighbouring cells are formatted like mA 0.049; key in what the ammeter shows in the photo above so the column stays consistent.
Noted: mA 5.5
